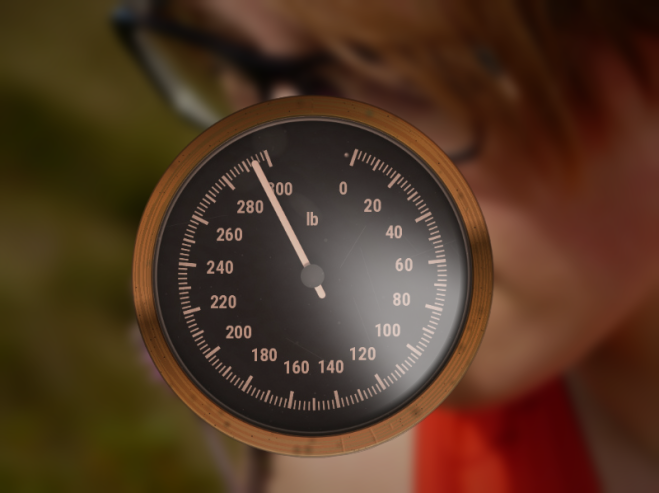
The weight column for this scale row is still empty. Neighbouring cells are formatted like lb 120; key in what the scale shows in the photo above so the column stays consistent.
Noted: lb 294
